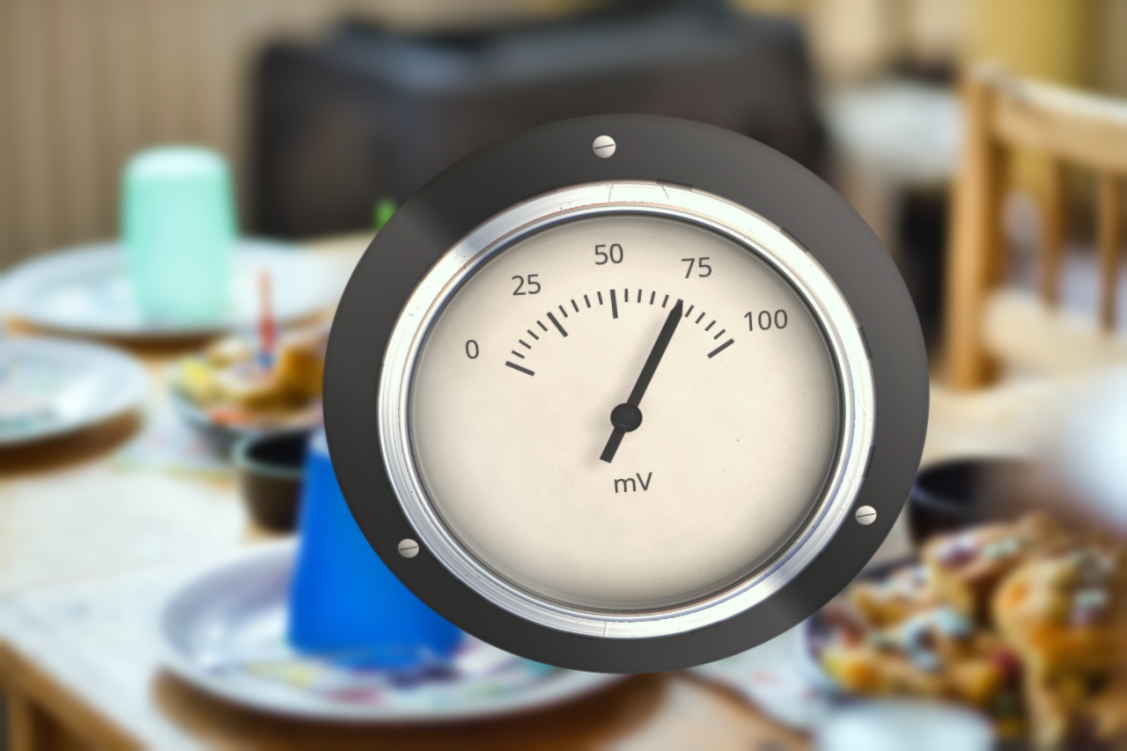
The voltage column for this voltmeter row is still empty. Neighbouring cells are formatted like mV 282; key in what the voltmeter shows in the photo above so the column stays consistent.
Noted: mV 75
